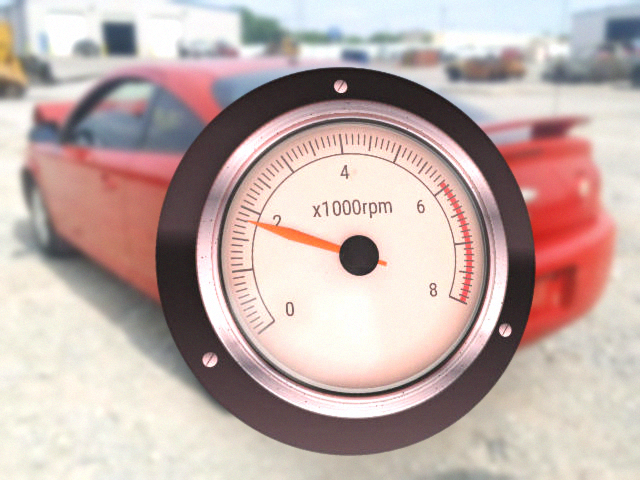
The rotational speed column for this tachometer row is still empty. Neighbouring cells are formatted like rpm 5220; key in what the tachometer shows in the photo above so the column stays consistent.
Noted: rpm 1800
